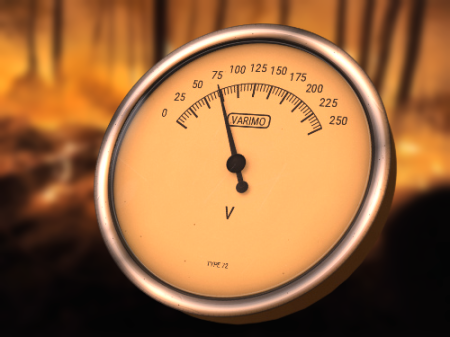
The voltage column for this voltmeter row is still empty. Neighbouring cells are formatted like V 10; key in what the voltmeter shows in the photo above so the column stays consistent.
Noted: V 75
